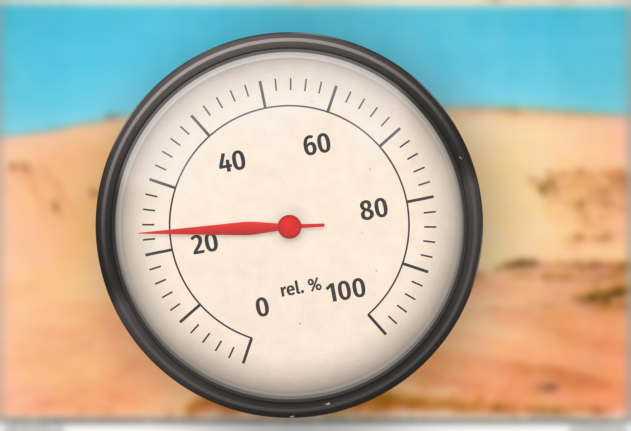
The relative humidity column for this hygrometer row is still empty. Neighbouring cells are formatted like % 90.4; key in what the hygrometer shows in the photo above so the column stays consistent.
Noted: % 23
